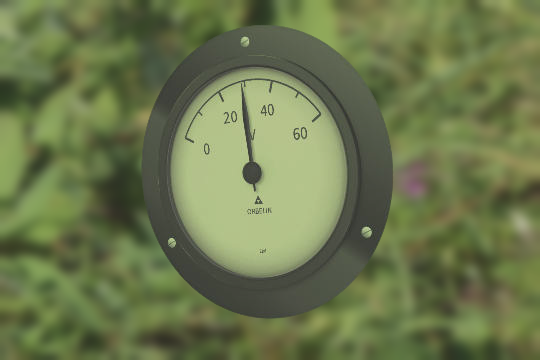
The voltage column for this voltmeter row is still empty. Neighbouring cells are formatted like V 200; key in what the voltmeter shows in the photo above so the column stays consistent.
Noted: V 30
